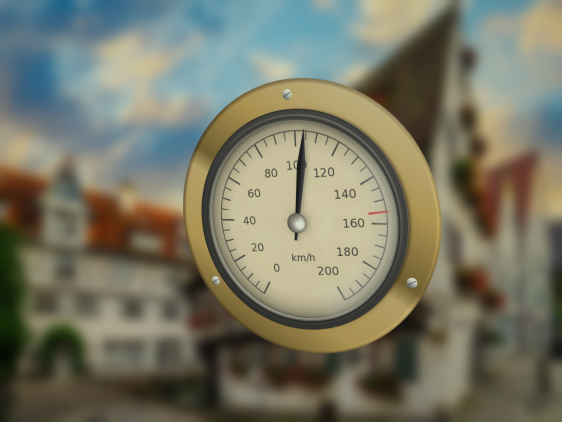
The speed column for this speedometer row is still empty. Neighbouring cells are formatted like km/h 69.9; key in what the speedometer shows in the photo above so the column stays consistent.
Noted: km/h 105
